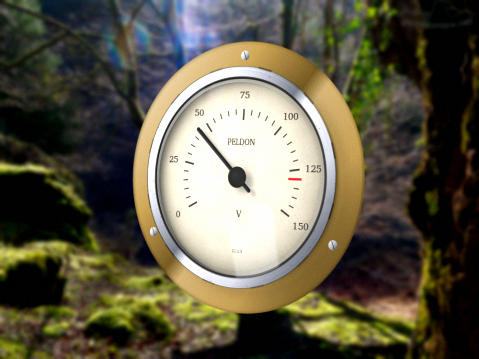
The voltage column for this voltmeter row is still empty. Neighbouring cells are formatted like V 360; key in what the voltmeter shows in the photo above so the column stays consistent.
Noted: V 45
